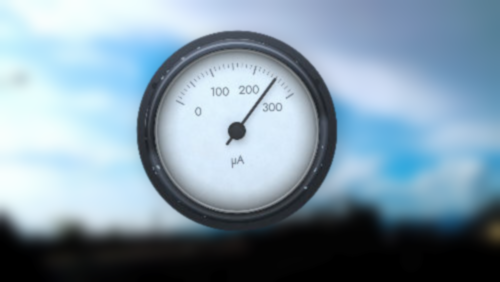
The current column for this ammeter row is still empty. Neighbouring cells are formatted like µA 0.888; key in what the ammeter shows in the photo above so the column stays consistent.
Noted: µA 250
